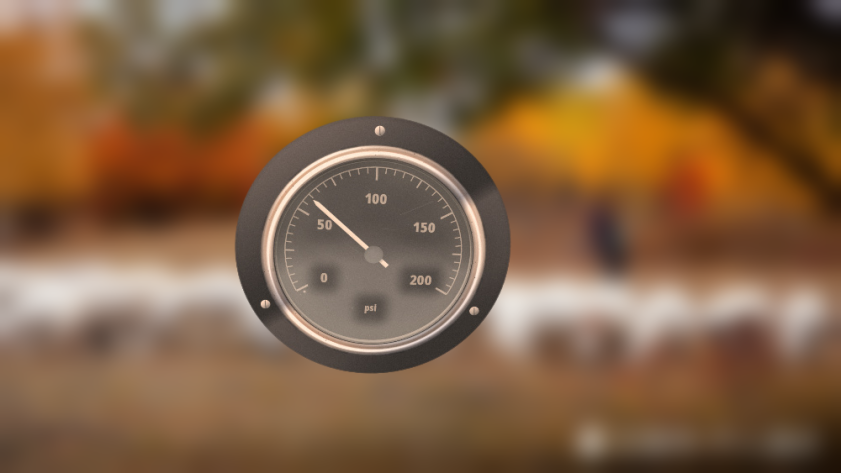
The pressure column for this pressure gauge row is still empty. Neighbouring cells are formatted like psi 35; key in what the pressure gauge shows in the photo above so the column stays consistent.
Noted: psi 60
